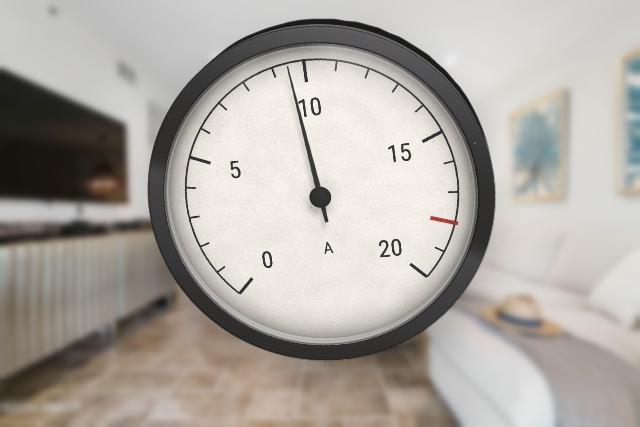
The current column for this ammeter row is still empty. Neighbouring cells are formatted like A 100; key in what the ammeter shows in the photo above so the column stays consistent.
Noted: A 9.5
